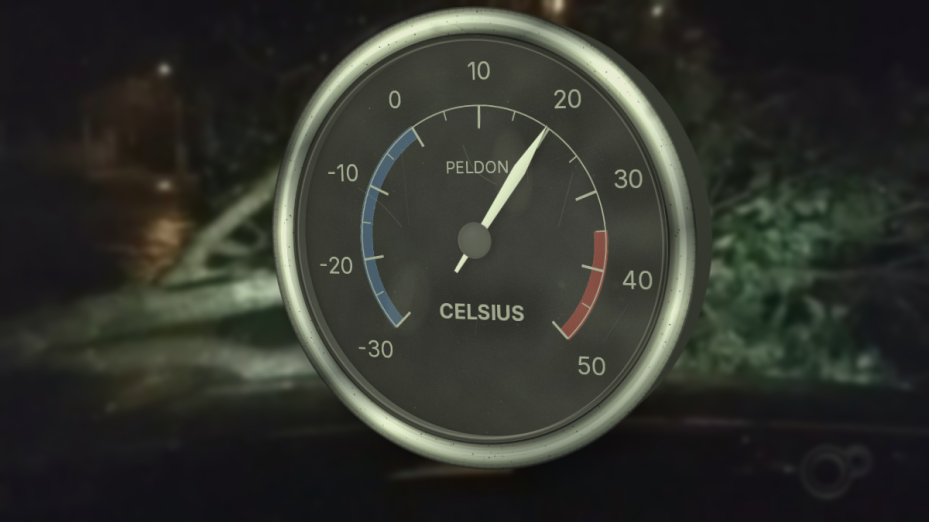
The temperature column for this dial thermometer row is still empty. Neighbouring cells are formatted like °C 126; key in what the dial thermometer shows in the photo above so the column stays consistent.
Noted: °C 20
